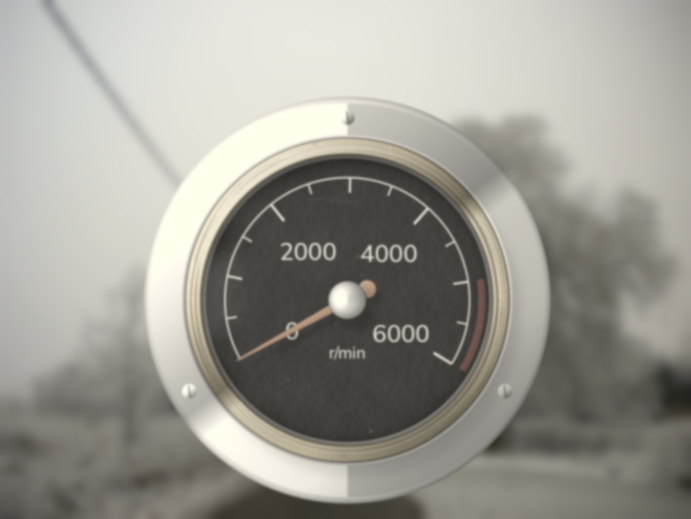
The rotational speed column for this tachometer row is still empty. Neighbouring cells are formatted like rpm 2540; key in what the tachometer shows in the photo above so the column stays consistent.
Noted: rpm 0
